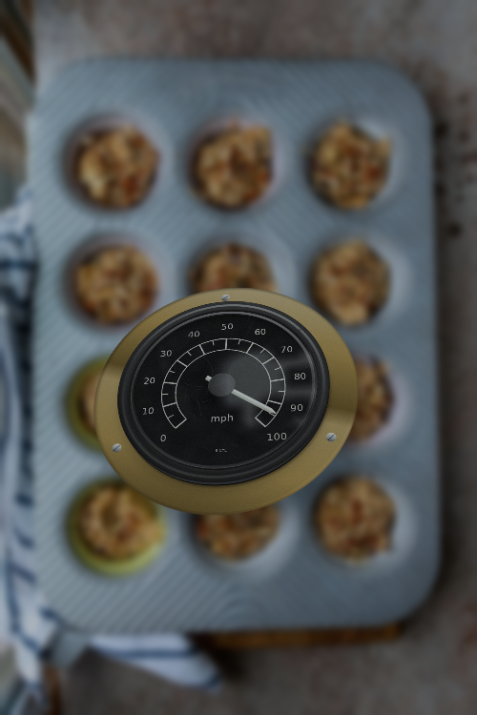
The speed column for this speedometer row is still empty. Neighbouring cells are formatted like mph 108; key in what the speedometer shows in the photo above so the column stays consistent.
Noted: mph 95
